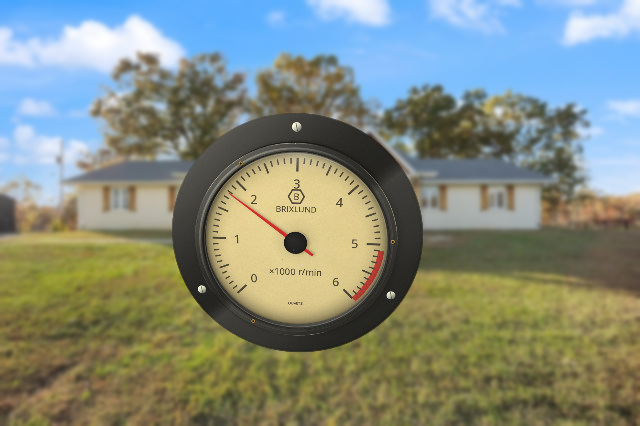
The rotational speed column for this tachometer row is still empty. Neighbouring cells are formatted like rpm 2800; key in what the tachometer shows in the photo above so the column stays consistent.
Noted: rpm 1800
